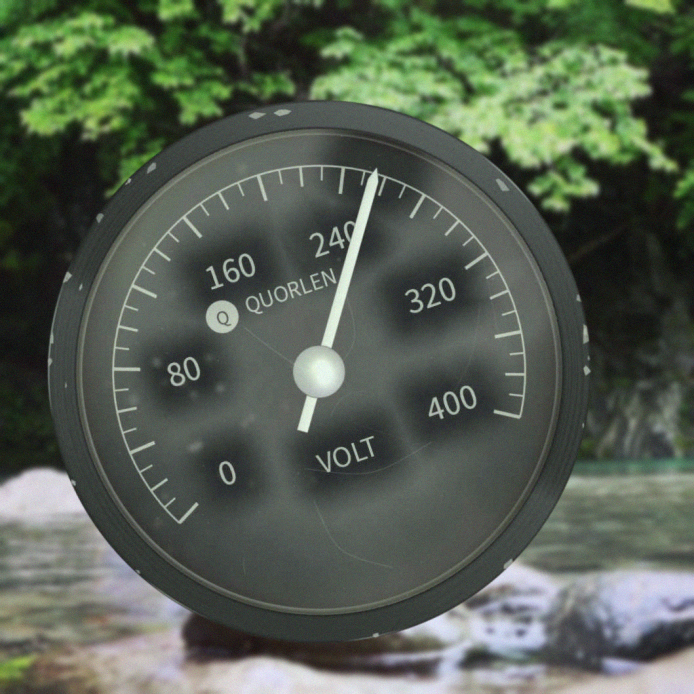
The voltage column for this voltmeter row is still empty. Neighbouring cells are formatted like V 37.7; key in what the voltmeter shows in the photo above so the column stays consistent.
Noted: V 255
